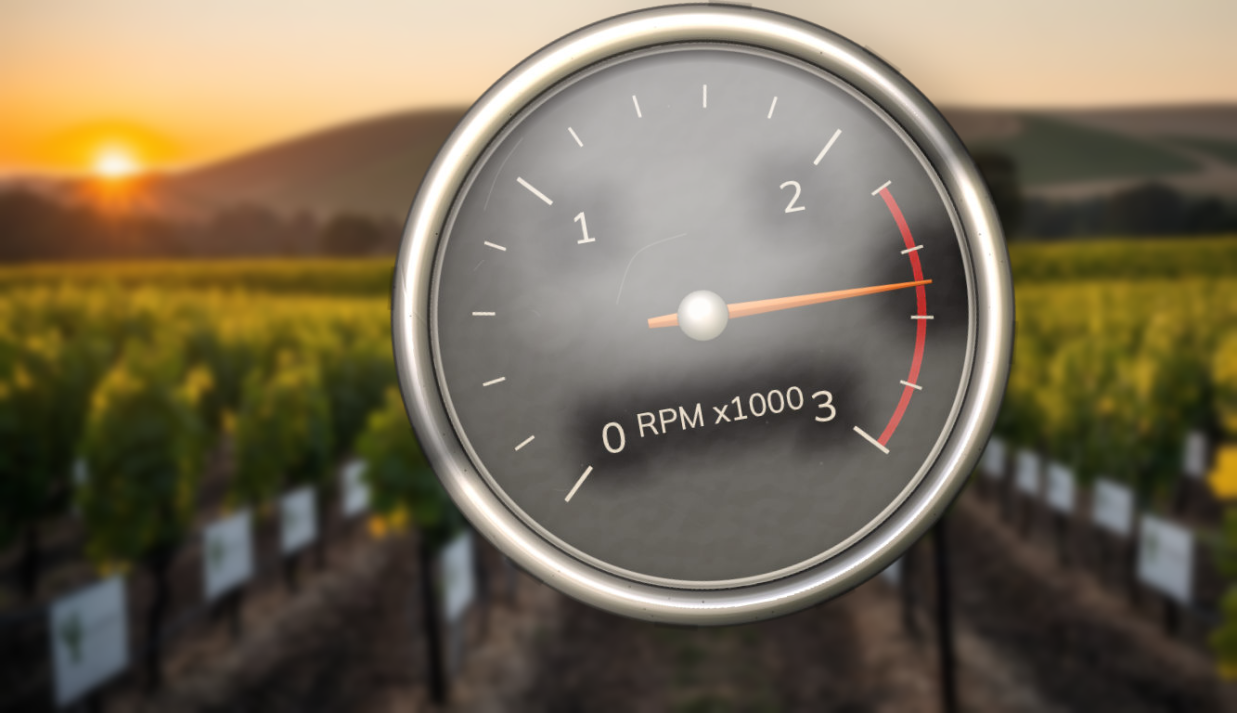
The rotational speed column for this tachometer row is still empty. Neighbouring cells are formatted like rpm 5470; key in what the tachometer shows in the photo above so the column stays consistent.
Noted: rpm 2500
